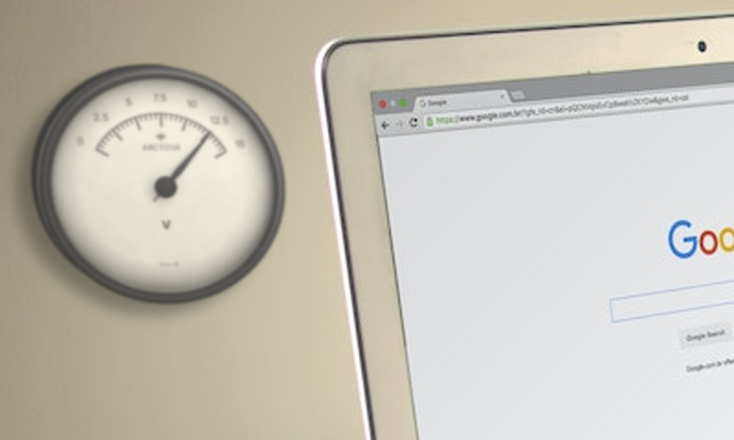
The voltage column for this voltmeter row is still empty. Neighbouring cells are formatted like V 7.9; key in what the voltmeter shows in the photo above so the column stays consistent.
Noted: V 12.5
